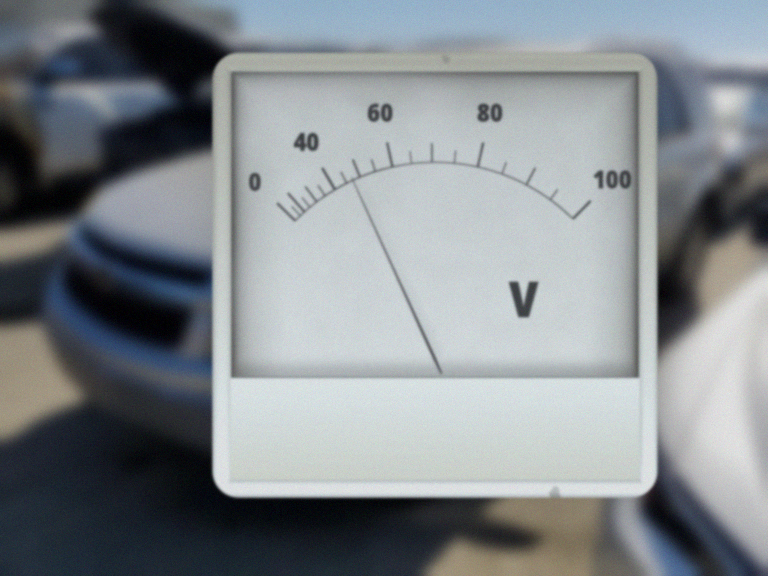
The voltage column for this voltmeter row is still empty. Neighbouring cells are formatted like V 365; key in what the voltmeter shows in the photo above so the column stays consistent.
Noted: V 47.5
